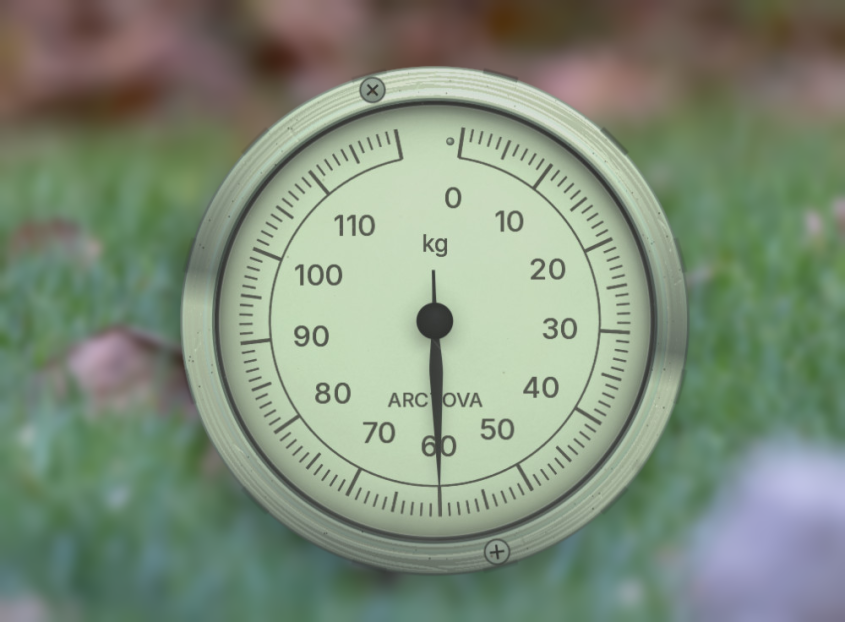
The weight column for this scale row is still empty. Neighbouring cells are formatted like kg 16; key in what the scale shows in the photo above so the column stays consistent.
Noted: kg 60
